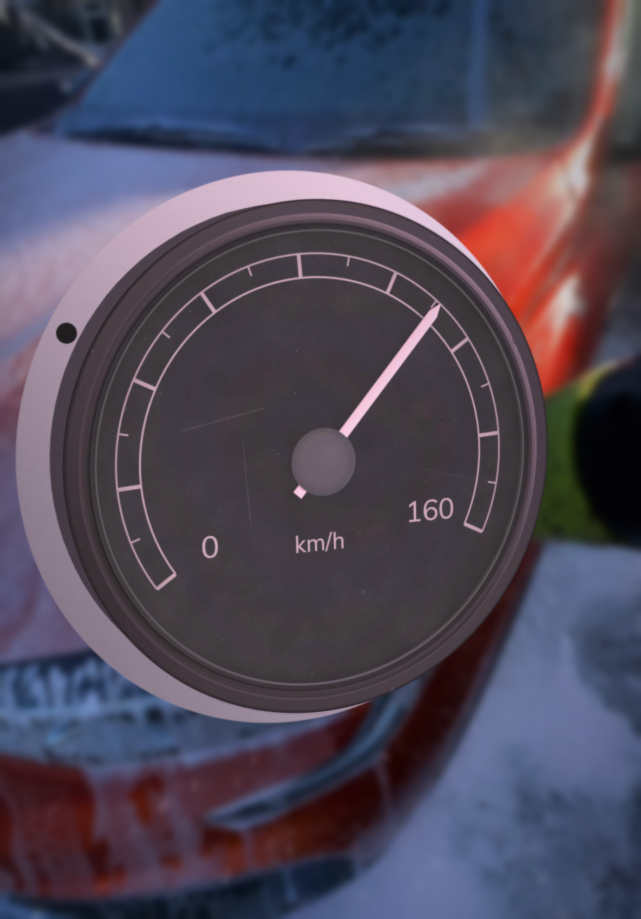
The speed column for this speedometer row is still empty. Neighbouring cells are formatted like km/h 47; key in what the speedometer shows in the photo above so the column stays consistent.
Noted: km/h 110
